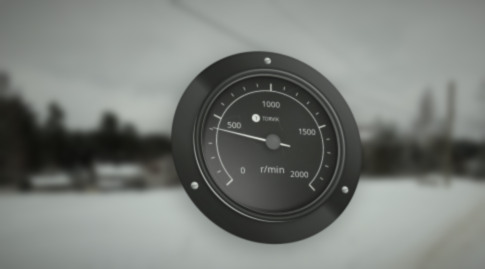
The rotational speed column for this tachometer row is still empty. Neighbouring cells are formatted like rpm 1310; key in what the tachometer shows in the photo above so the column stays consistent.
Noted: rpm 400
